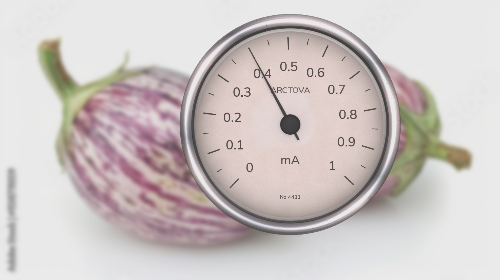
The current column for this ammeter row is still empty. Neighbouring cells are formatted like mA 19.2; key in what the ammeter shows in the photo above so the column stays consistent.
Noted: mA 0.4
